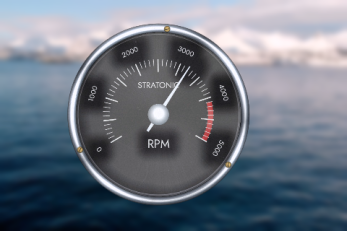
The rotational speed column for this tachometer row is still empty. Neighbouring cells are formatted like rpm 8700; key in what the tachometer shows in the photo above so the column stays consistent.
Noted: rpm 3200
